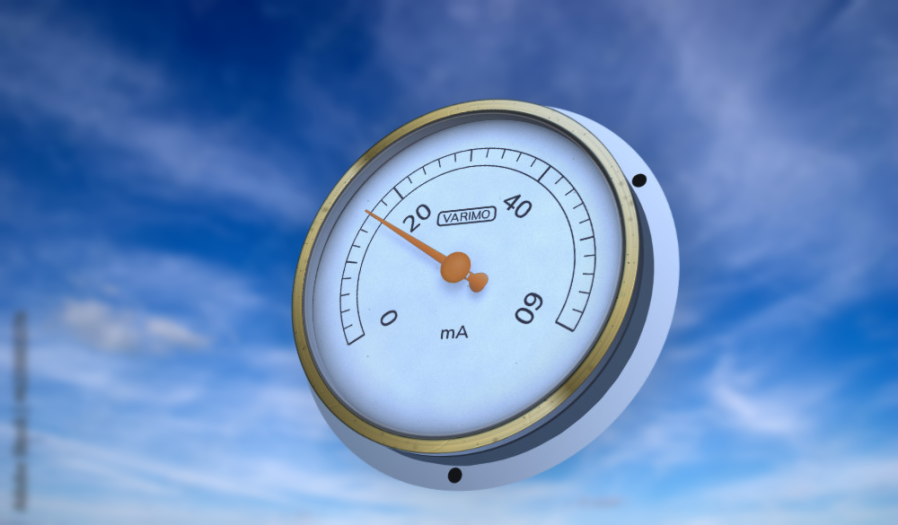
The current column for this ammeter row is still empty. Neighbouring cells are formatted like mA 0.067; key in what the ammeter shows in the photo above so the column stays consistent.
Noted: mA 16
